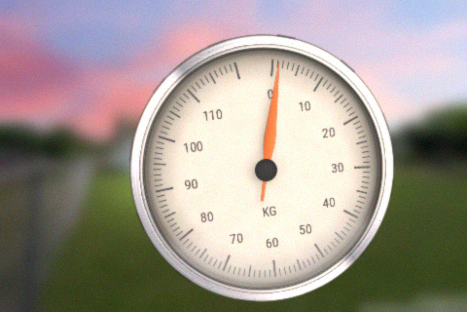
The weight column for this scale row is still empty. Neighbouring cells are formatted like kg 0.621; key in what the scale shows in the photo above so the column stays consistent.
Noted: kg 1
